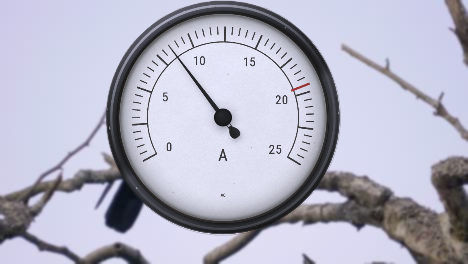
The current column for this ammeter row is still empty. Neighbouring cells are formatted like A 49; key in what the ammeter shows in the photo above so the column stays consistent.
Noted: A 8.5
